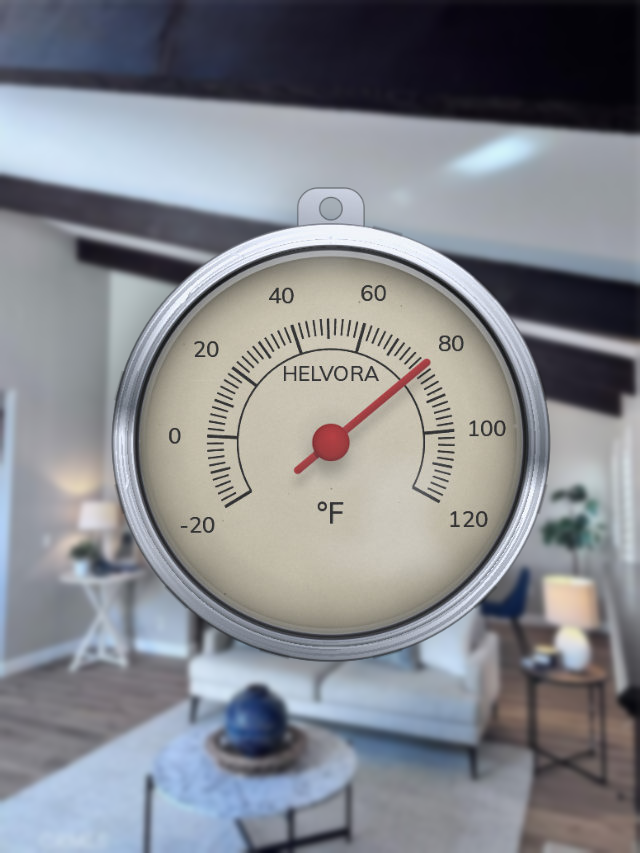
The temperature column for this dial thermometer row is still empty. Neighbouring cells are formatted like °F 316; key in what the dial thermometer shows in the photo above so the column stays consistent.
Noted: °F 80
